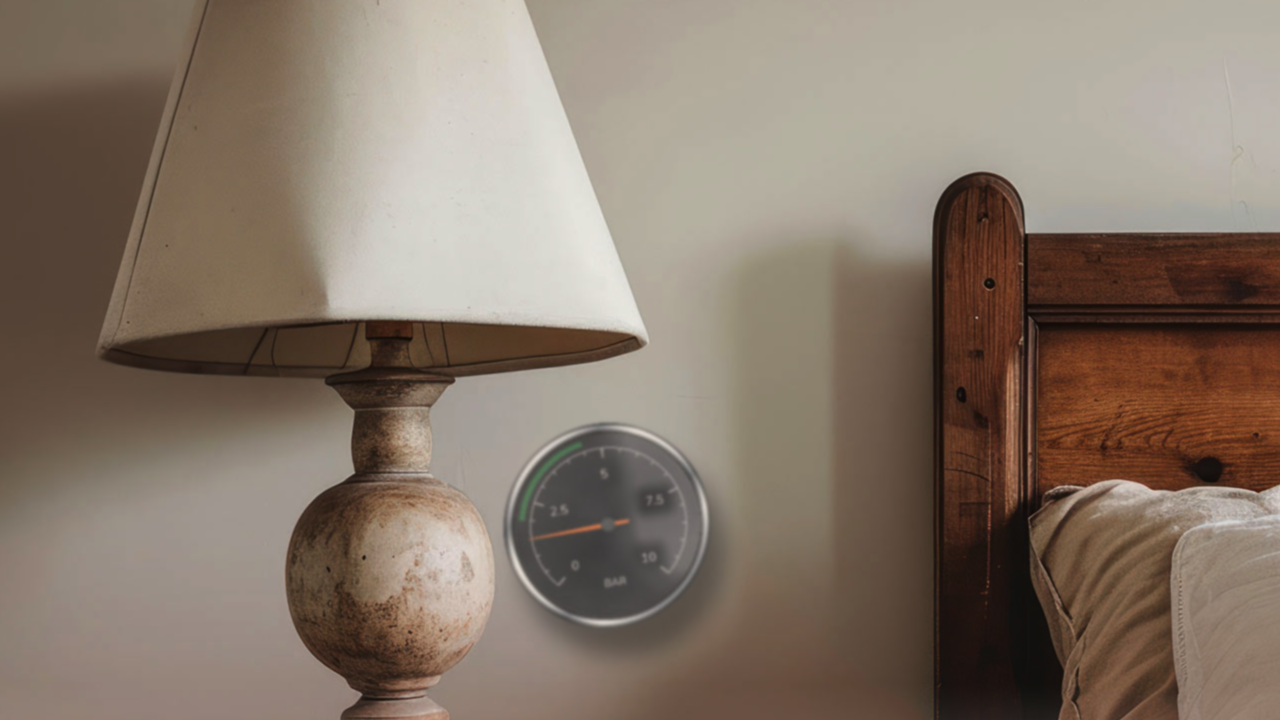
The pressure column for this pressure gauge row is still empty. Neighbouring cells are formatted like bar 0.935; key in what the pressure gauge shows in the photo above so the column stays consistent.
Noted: bar 1.5
